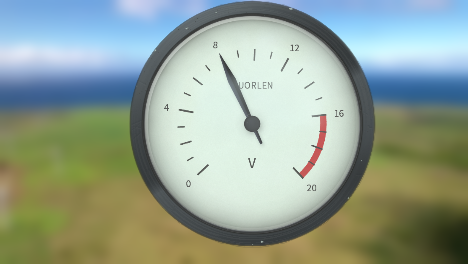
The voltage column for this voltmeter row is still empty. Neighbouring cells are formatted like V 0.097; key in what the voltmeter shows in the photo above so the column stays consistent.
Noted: V 8
